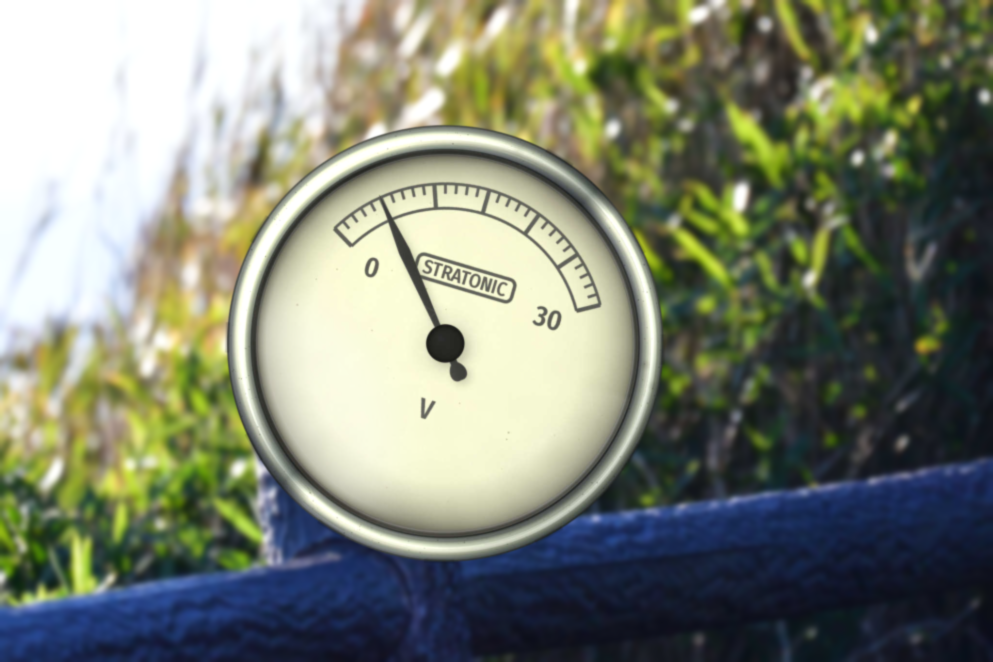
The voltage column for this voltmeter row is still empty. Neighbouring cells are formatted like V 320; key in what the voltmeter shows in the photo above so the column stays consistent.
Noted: V 5
